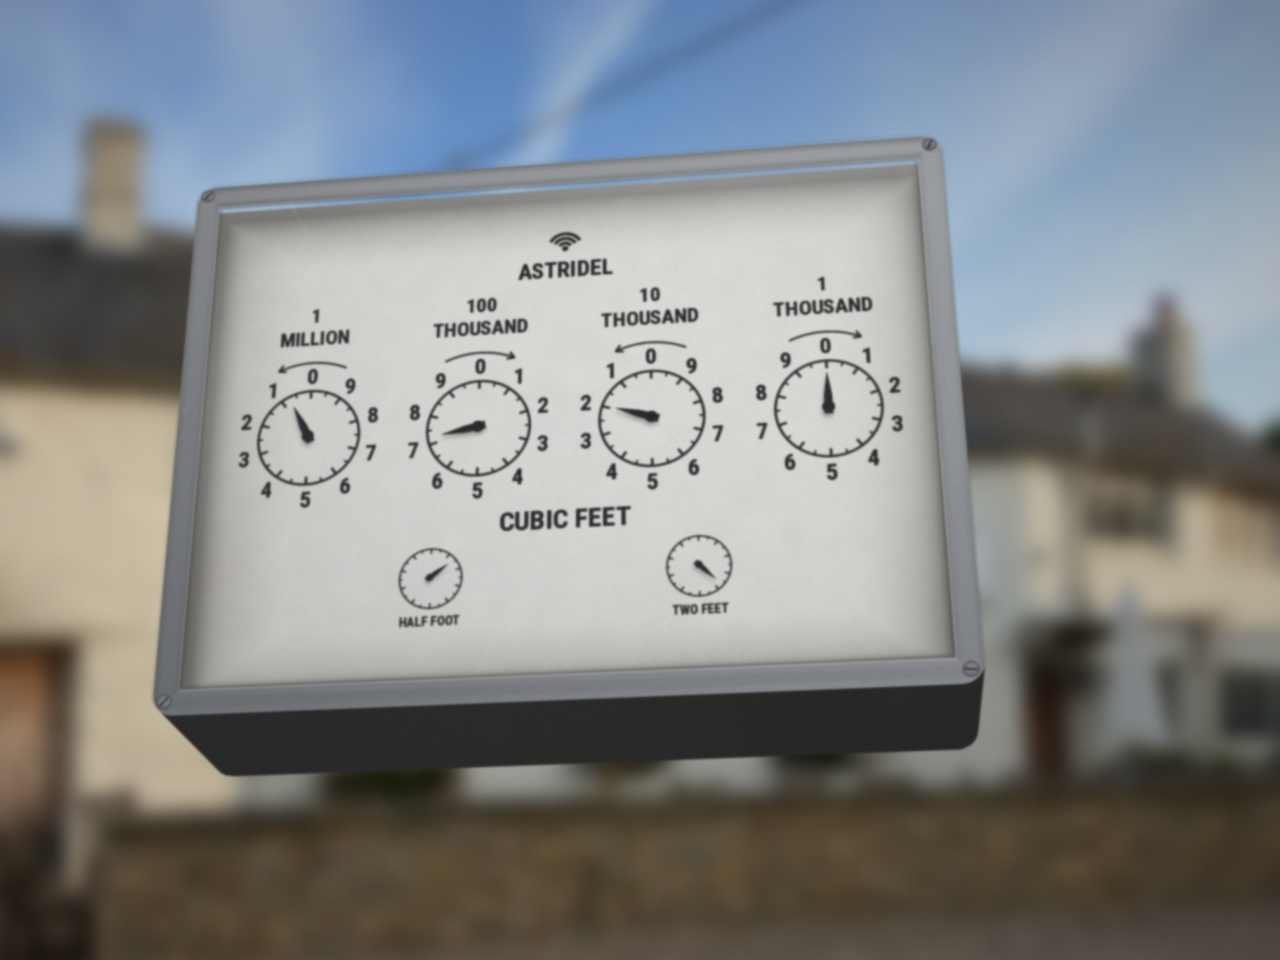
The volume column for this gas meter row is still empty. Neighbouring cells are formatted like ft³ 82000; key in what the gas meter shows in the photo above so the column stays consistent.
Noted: ft³ 72000
